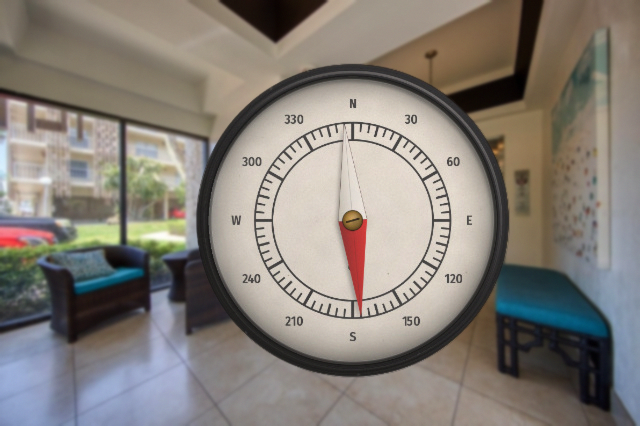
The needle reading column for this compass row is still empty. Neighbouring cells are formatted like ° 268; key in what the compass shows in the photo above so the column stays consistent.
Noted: ° 175
